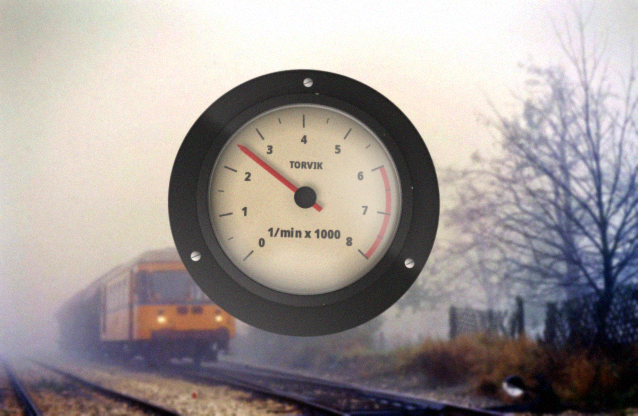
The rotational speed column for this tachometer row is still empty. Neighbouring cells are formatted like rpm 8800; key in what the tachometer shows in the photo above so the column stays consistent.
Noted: rpm 2500
